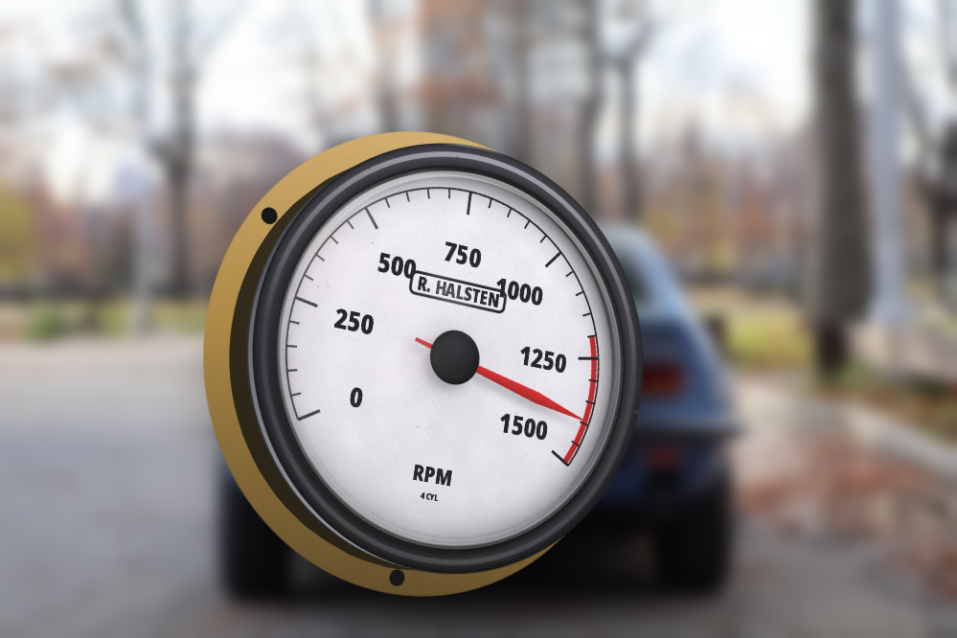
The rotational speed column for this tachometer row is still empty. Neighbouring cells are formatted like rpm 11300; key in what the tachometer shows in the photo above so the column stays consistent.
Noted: rpm 1400
